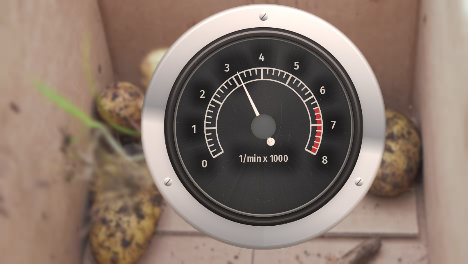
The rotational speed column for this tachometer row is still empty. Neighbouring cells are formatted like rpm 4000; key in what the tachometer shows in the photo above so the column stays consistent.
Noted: rpm 3200
